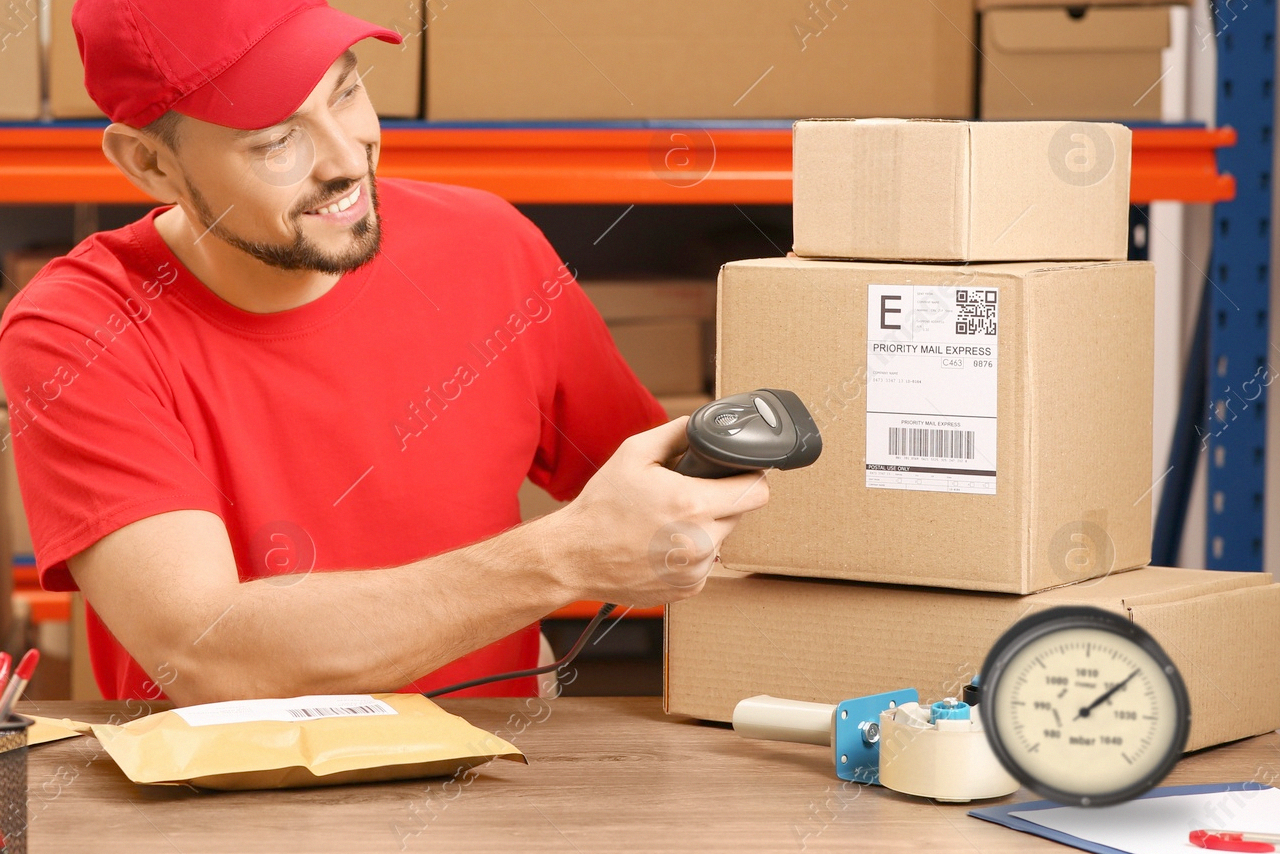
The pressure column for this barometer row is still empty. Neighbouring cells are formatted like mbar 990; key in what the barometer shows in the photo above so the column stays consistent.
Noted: mbar 1020
